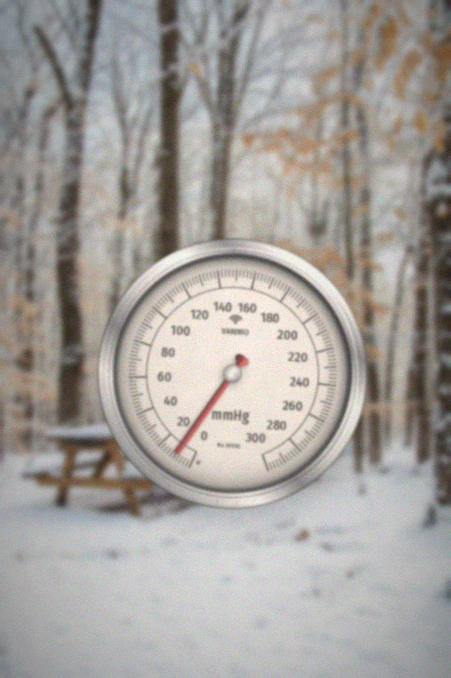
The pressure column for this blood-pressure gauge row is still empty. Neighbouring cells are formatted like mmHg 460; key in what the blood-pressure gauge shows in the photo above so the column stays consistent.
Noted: mmHg 10
